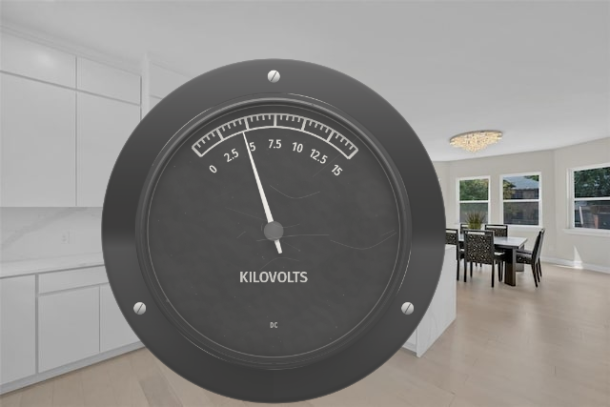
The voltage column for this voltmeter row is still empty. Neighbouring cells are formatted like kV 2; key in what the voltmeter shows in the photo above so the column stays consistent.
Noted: kV 4.5
